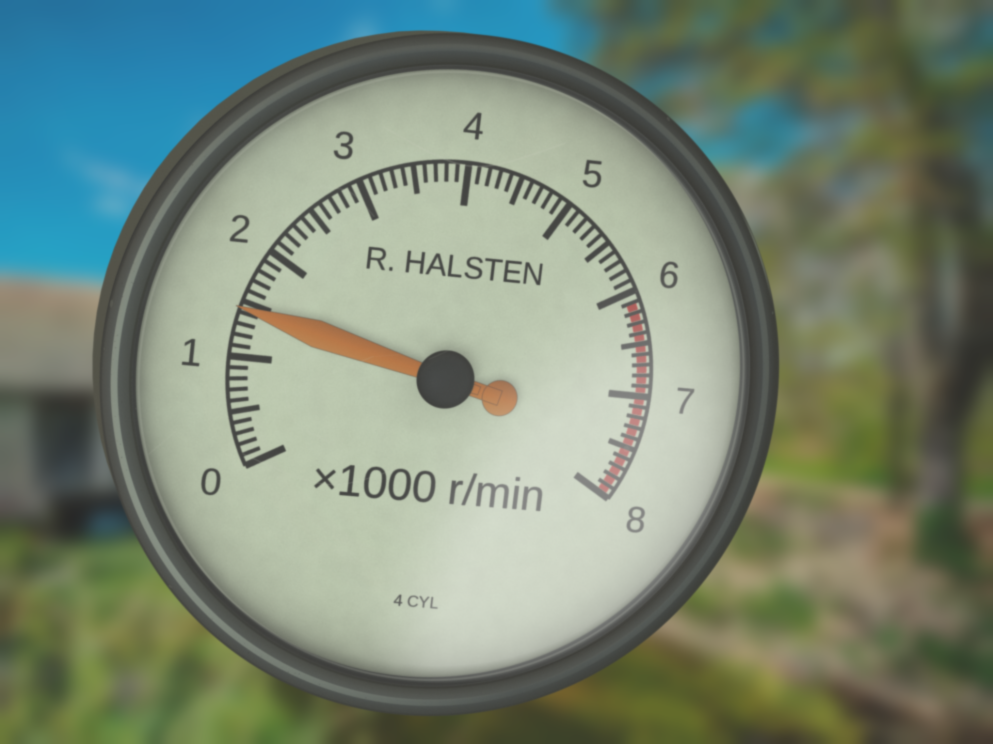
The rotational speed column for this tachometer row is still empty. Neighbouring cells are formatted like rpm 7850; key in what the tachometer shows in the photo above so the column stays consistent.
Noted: rpm 1450
